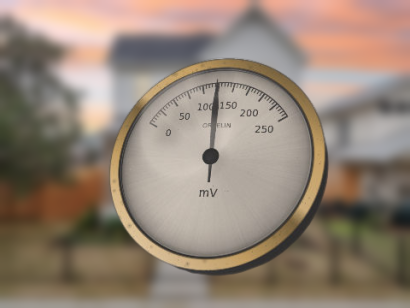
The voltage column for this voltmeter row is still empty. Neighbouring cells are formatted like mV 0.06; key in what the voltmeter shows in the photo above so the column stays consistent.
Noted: mV 125
